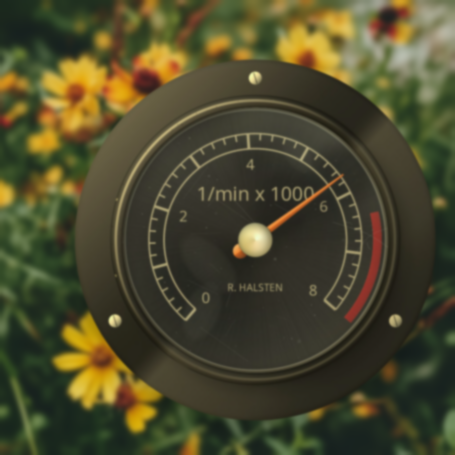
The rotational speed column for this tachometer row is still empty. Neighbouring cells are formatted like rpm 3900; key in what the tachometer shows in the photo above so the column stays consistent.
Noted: rpm 5700
